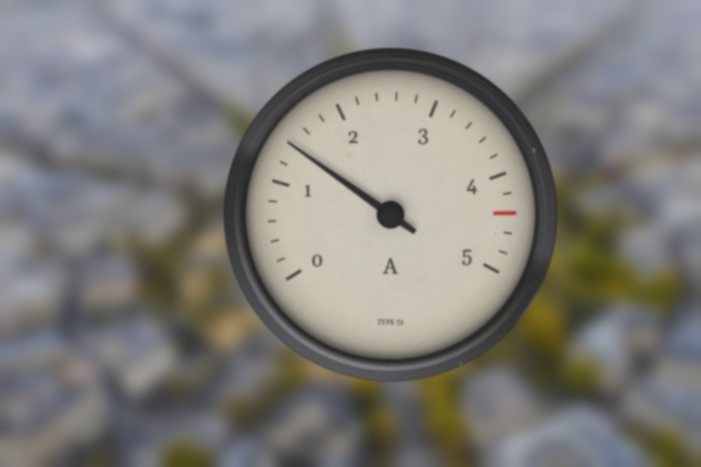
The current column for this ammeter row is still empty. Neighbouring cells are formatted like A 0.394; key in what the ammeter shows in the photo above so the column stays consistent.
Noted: A 1.4
